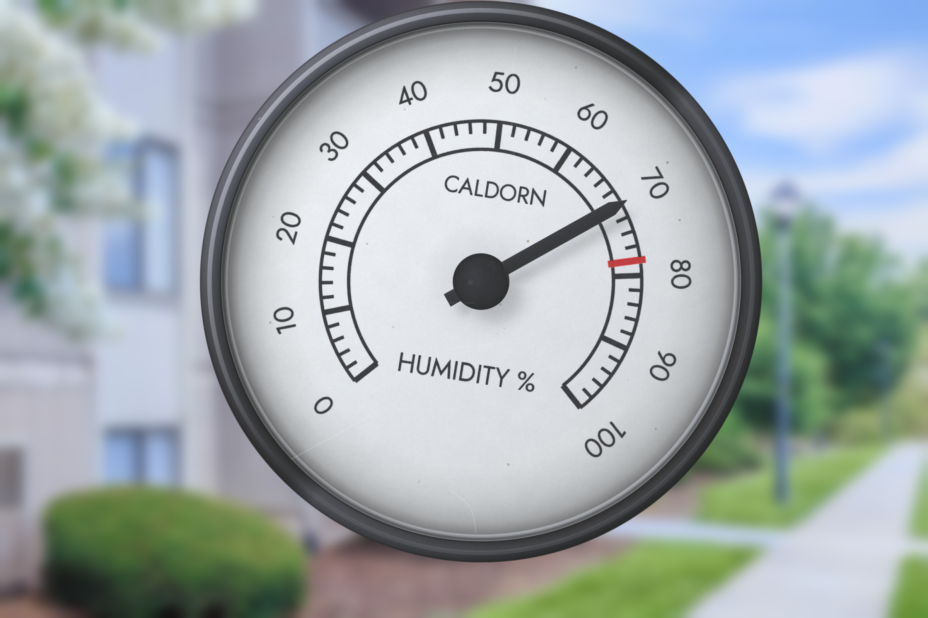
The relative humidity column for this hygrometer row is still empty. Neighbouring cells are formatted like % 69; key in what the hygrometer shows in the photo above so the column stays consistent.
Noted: % 70
